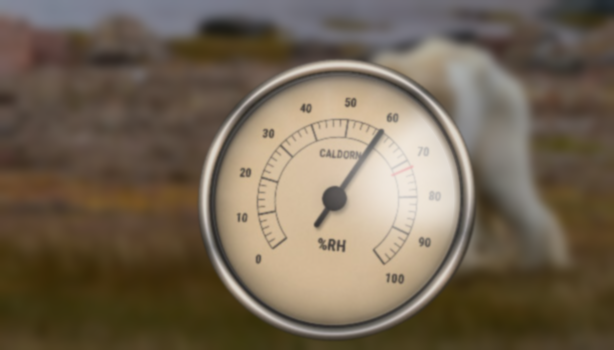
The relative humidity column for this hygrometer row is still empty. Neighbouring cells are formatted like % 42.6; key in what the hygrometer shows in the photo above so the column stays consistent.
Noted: % 60
